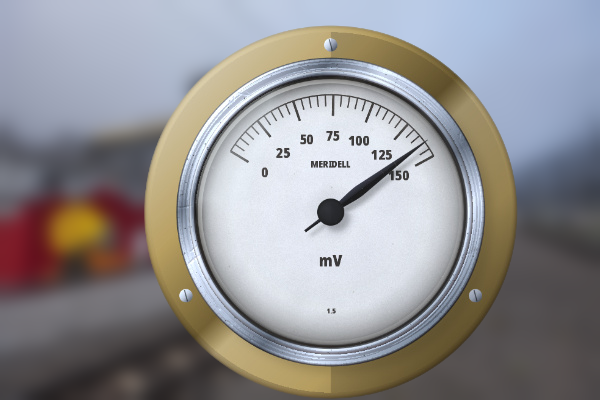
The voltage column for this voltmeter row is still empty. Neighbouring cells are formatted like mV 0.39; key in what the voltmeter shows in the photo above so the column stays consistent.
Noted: mV 140
